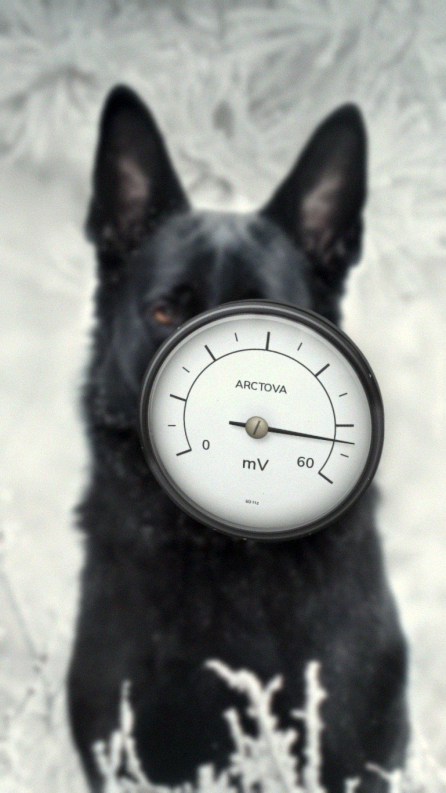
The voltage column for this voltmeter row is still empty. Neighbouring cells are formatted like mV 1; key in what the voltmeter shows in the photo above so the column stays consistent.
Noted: mV 52.5
